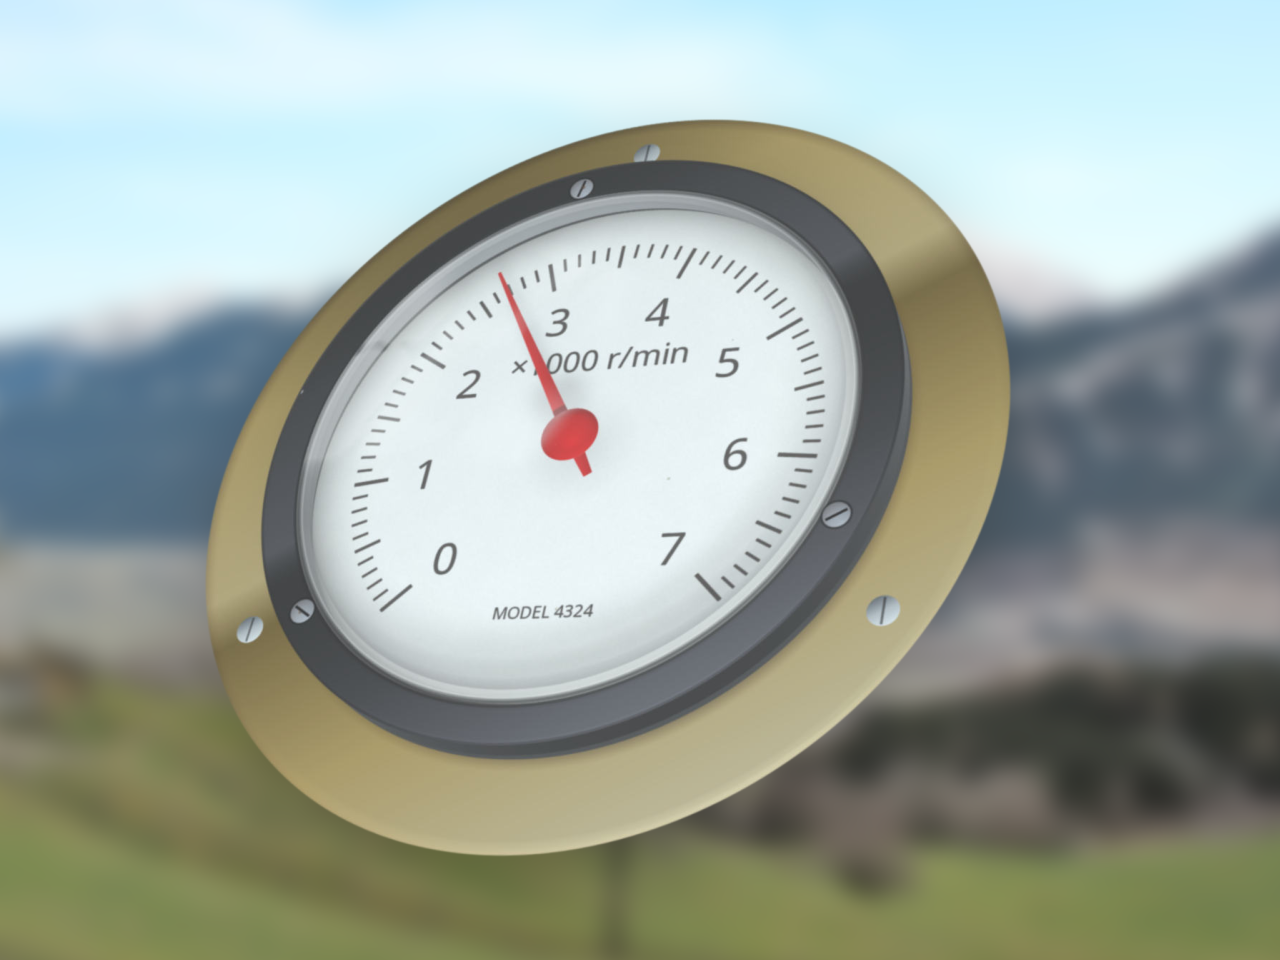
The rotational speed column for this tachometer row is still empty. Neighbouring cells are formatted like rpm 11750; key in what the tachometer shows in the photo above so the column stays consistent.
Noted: rpm 2700
